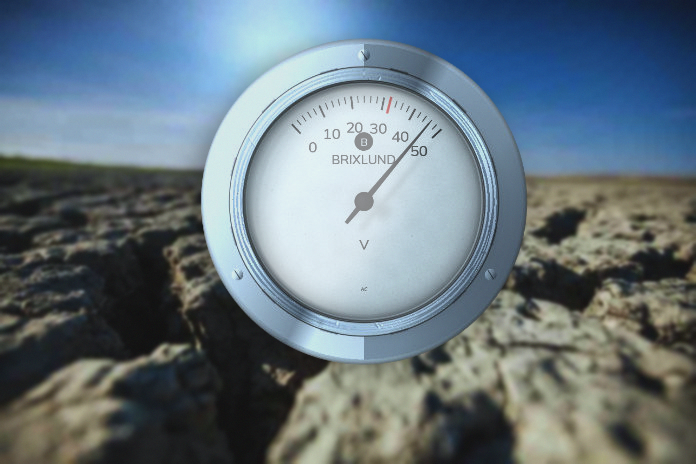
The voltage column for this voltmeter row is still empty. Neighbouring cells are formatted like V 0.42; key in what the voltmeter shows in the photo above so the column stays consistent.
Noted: V 46
